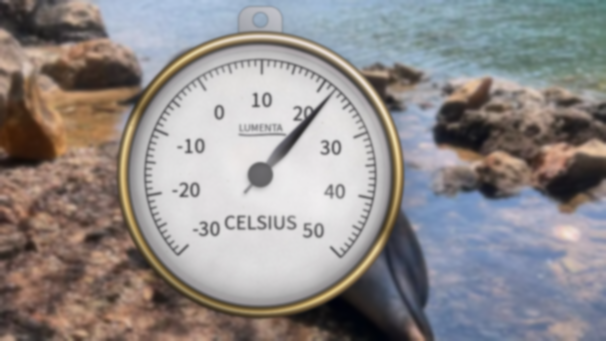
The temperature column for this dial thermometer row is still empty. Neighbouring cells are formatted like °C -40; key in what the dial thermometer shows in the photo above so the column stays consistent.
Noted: °C 22
